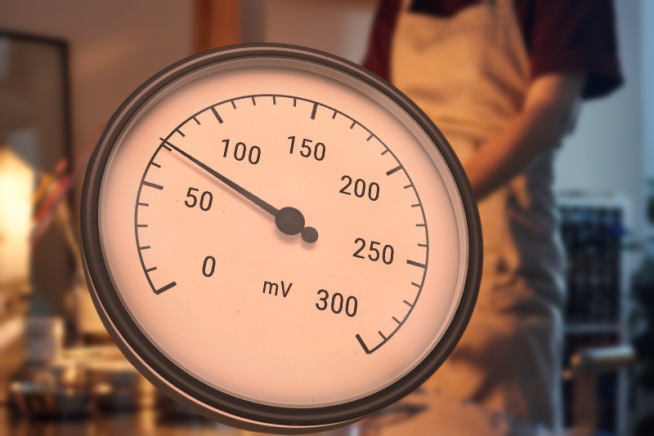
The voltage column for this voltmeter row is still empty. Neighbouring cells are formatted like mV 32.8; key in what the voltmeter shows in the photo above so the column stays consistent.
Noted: mV 70
